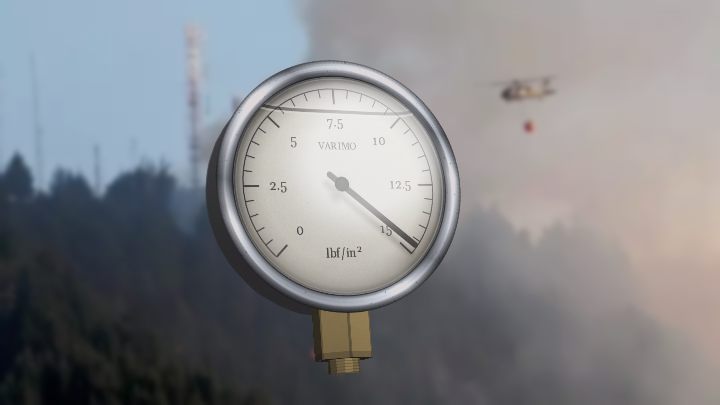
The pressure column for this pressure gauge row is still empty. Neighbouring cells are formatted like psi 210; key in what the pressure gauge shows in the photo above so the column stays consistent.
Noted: psi 14.75
